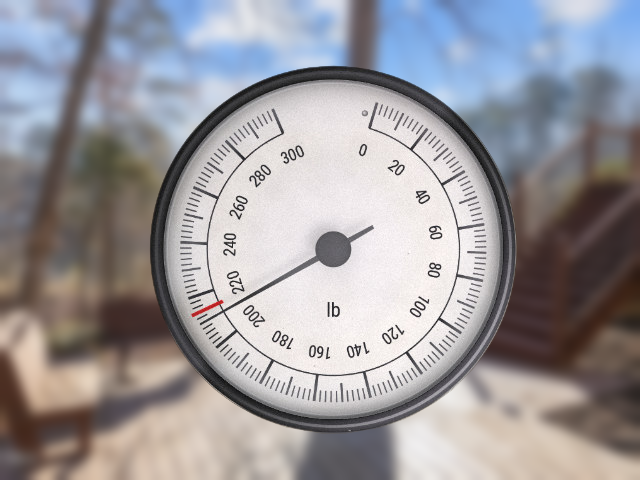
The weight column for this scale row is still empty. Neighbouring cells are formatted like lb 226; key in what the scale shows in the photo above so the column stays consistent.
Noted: lb 210
